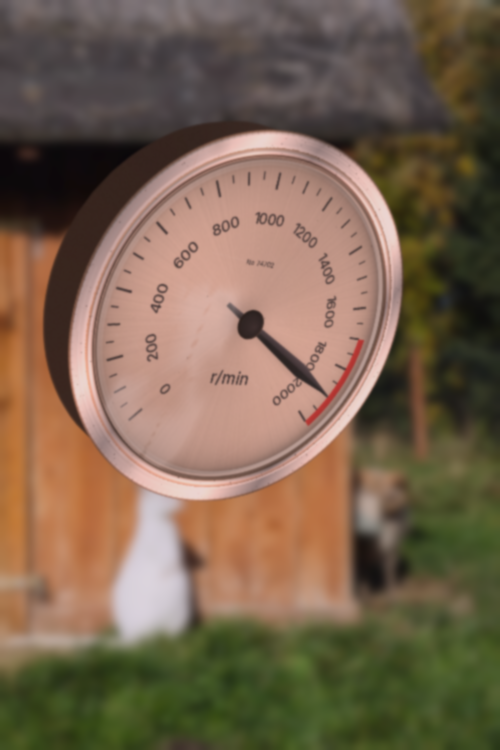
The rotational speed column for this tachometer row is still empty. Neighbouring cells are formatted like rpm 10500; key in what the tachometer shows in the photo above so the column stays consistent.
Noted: rpm 1900
